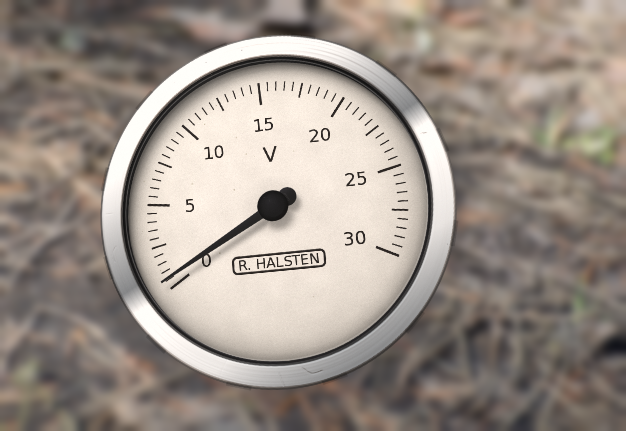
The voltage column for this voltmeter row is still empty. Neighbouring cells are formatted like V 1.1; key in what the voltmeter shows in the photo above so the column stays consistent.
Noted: V 0.5
